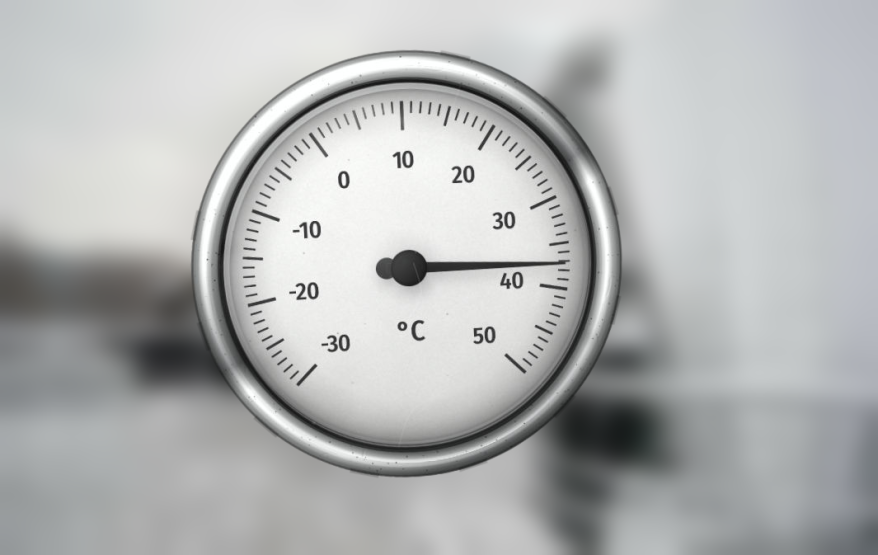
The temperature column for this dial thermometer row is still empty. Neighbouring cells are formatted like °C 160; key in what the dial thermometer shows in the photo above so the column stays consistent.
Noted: °C 37
